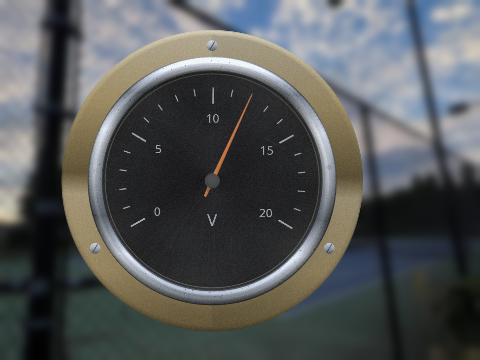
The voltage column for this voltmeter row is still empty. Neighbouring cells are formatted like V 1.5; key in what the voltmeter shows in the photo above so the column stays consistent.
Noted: V 12
